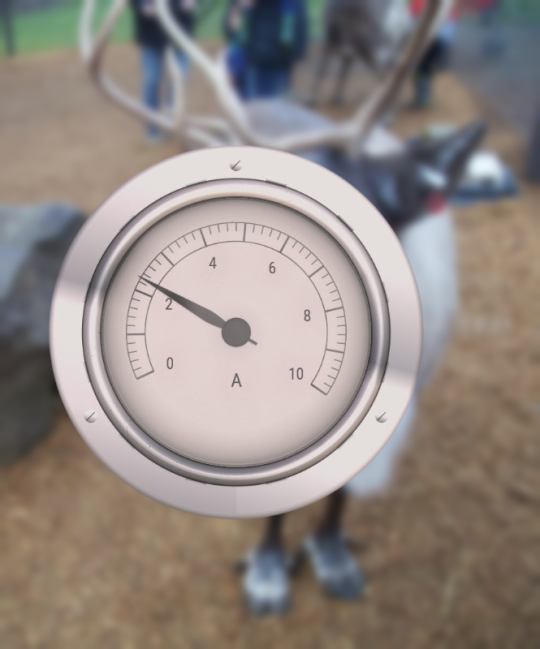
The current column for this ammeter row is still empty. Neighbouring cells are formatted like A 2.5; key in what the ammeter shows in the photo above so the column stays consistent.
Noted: A 2.3
